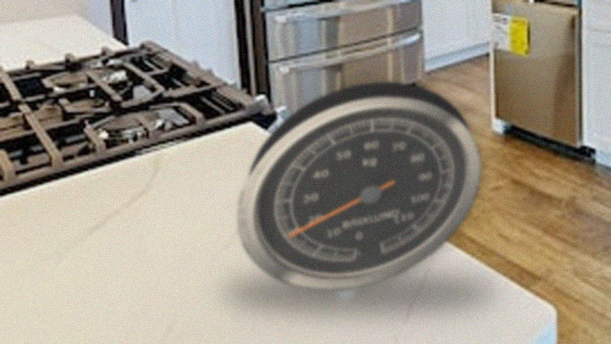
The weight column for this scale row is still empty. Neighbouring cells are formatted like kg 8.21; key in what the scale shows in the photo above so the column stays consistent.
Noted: kg 20
